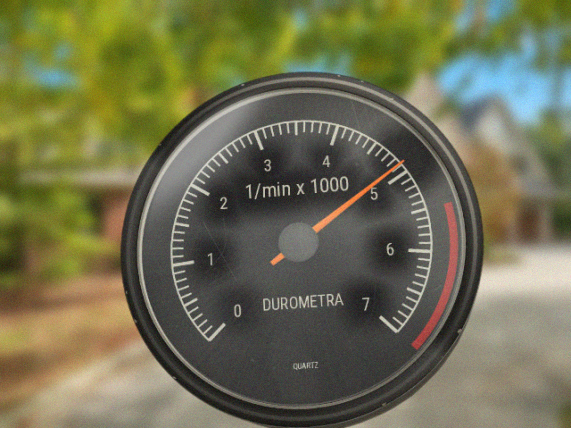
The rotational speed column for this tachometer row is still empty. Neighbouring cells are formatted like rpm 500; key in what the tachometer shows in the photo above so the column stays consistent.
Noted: rpm 4900
